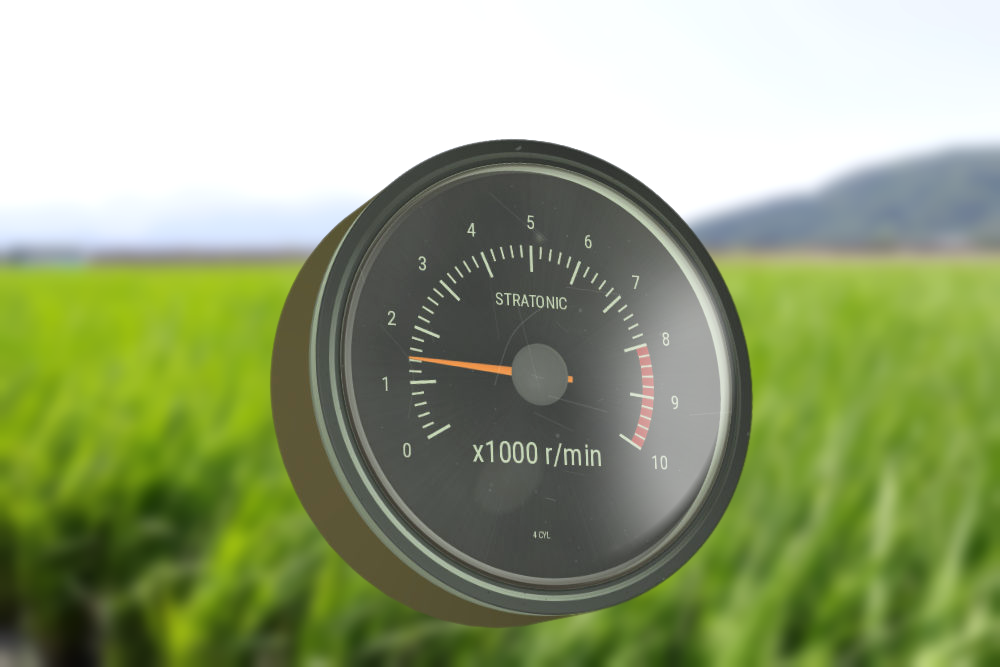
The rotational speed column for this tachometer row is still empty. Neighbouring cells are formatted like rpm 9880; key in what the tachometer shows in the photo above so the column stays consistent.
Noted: rpm 1400
